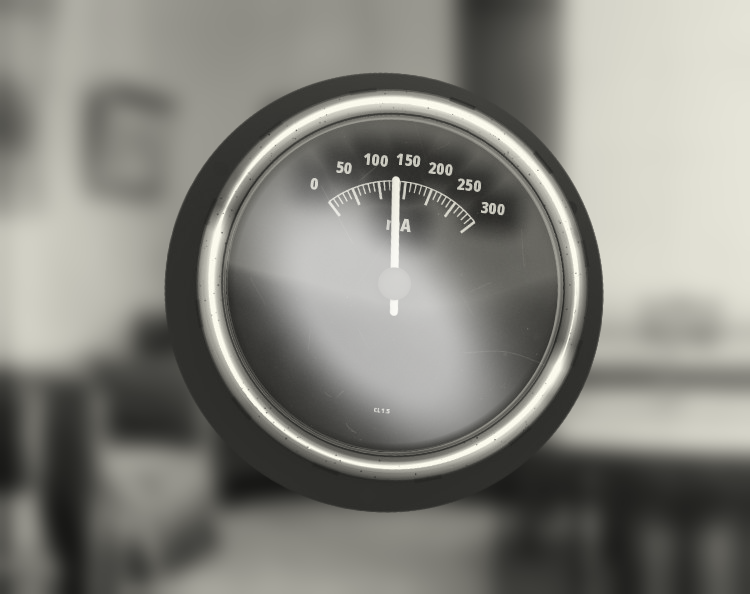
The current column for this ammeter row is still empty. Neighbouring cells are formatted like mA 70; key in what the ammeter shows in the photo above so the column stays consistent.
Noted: mA 130
